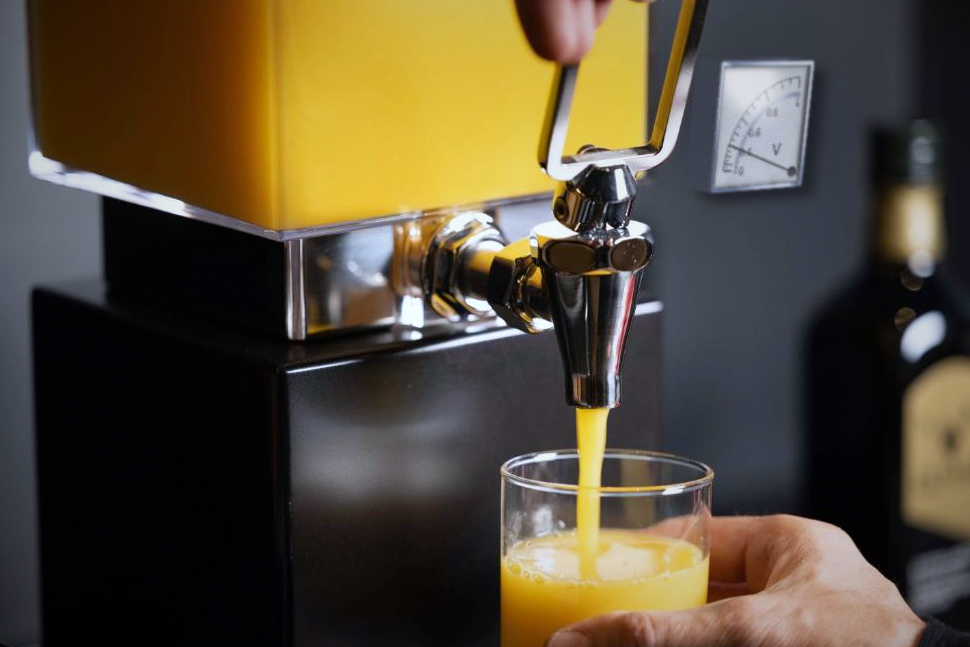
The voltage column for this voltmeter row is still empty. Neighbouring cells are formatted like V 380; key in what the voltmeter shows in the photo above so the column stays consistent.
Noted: V 0.4
